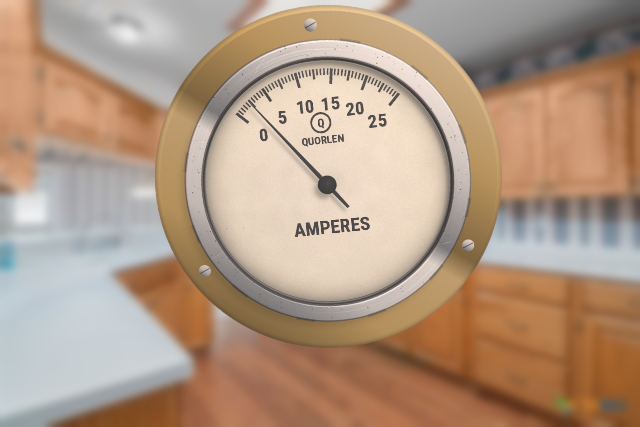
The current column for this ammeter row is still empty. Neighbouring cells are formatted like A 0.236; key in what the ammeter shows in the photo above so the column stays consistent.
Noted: A 2.5
